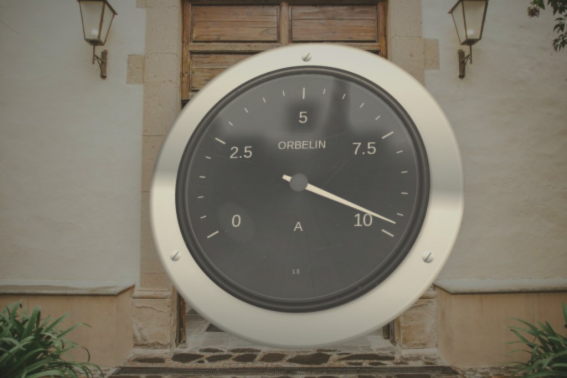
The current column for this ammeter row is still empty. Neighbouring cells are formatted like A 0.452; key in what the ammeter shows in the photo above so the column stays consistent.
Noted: A 9.75
